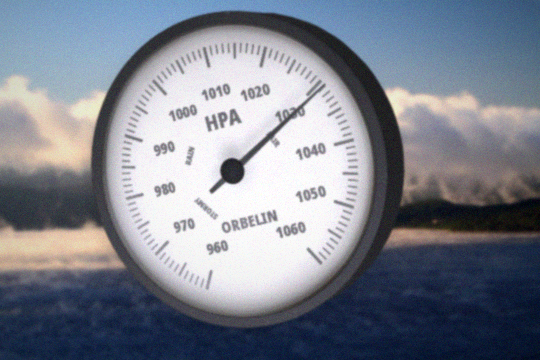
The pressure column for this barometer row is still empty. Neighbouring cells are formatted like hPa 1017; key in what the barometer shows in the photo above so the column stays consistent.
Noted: hPa 1031
